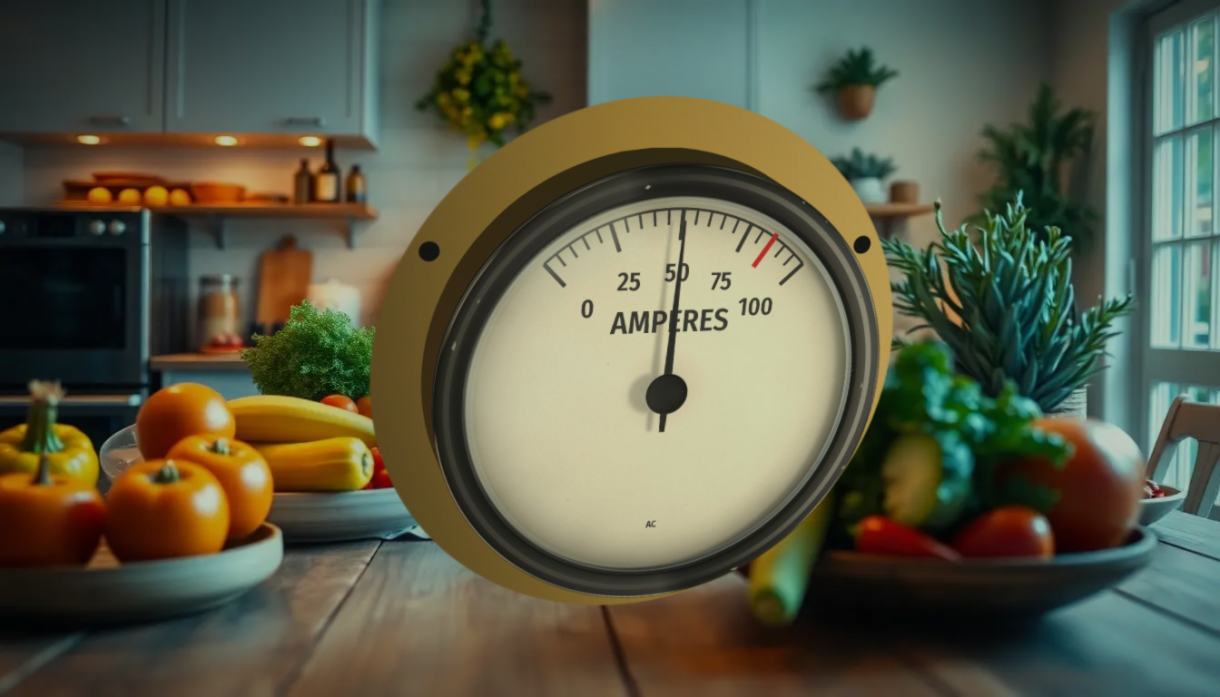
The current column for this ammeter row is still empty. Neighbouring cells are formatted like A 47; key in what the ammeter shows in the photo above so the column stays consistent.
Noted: A 50
